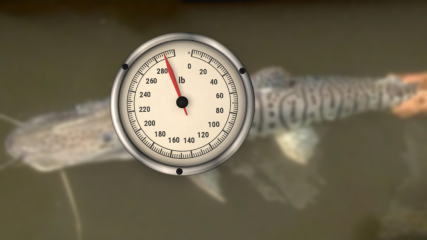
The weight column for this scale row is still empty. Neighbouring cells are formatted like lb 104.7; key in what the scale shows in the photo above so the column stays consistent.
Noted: lb 290
